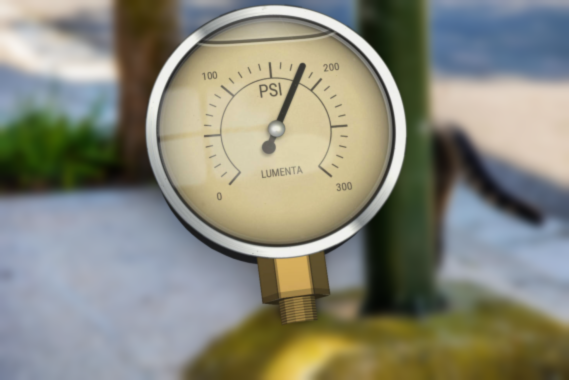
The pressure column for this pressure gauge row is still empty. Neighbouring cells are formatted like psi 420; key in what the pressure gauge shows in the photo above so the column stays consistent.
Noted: psi 180
